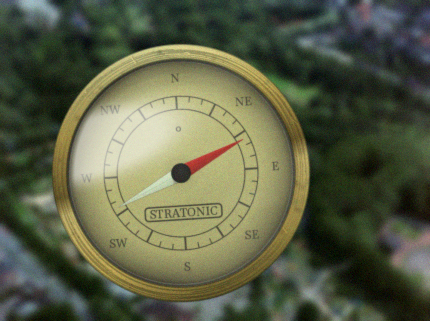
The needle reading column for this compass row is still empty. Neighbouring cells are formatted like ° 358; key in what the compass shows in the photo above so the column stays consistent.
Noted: ° 65
